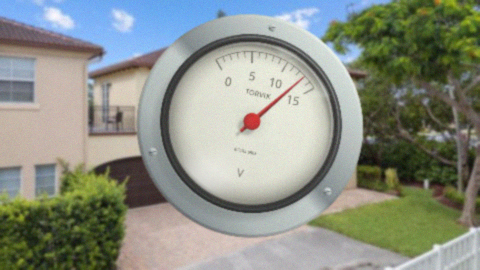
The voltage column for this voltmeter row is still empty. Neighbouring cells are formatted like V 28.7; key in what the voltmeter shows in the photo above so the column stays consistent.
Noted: V 13
